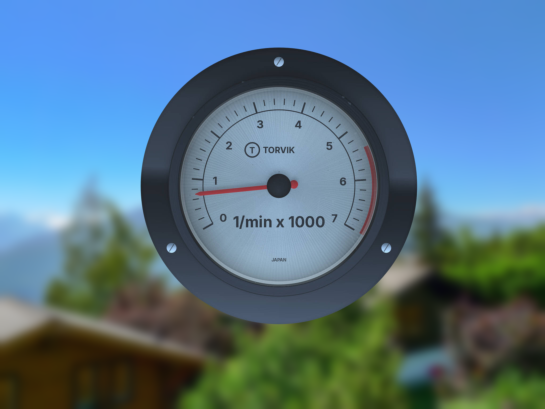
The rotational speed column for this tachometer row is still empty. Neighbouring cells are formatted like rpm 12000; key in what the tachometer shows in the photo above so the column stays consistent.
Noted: rpm 700
